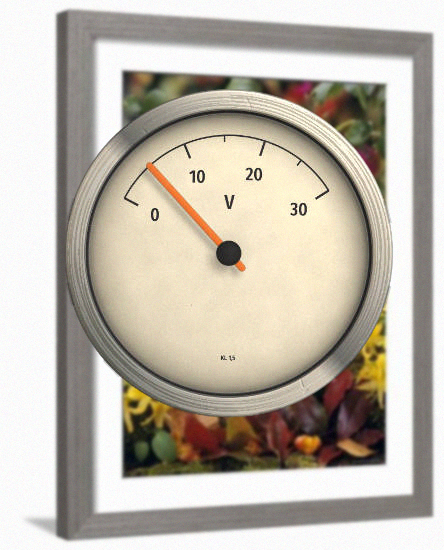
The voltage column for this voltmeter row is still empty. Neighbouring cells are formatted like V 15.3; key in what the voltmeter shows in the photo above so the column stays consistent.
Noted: V 5
